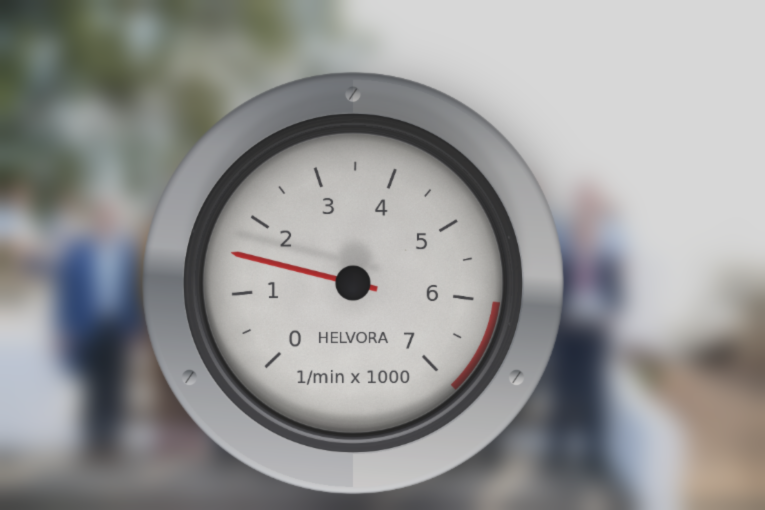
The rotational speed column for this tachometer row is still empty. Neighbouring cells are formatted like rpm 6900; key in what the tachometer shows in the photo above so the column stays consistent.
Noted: rpm 1500
